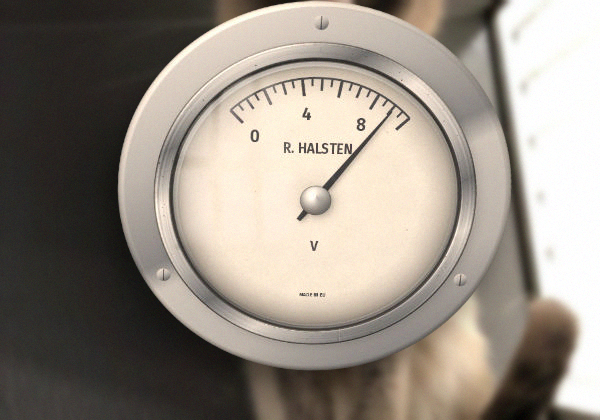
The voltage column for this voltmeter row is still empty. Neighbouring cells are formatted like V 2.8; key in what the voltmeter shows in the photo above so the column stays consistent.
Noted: V 9
